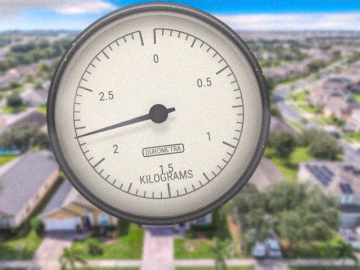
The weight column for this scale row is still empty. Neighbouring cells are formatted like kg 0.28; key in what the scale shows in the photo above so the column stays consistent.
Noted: kg 2.2
